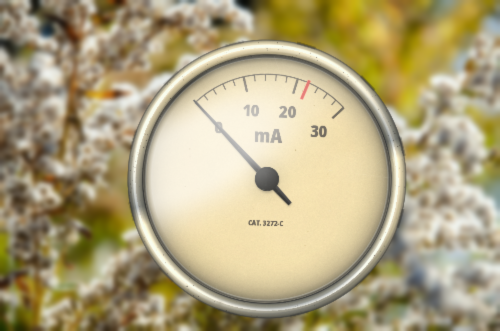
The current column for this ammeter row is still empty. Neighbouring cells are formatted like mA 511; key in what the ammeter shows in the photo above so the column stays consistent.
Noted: mA 0
